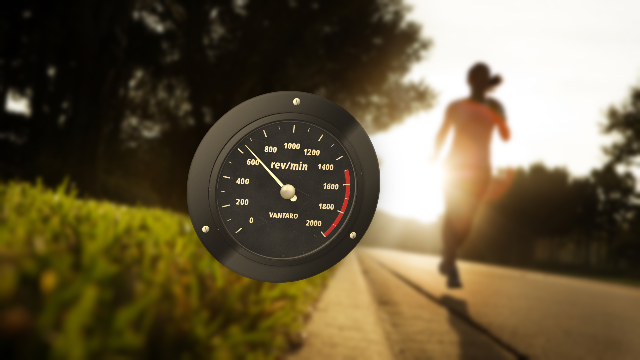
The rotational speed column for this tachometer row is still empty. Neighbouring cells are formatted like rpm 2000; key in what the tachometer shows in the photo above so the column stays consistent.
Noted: rpm 650
